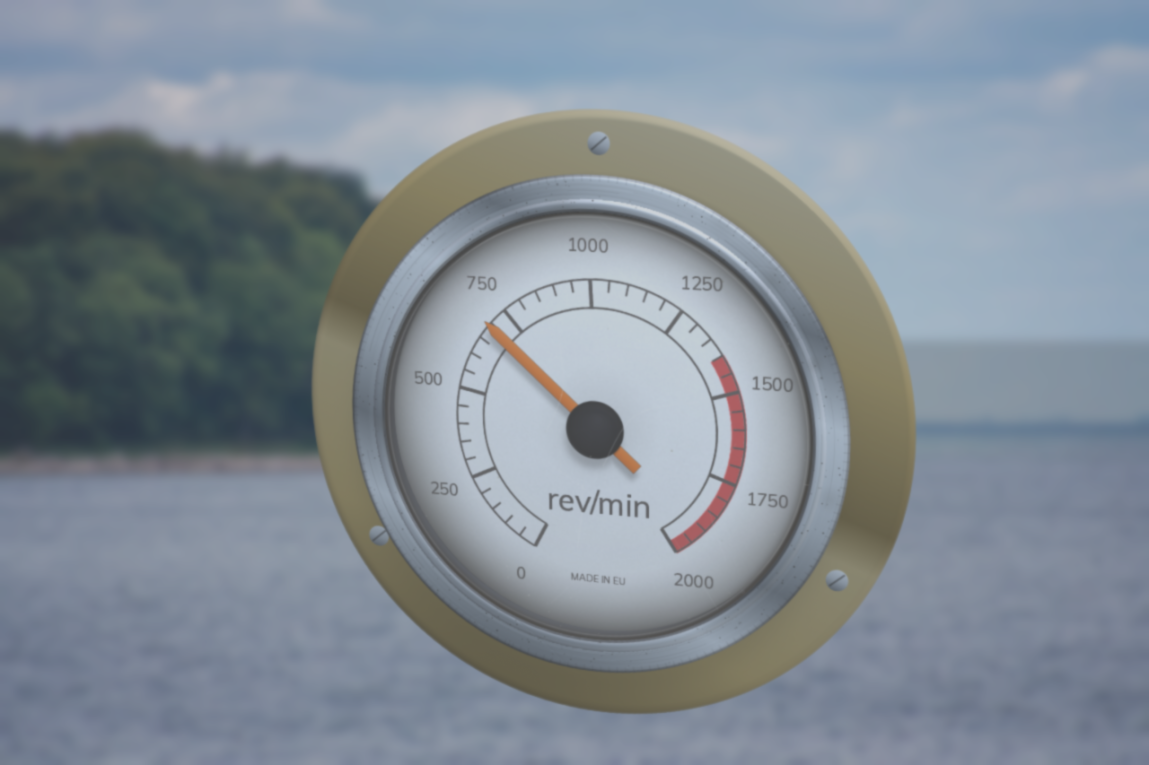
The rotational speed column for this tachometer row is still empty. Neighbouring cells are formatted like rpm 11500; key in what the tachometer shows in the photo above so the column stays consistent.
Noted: rpm 700
